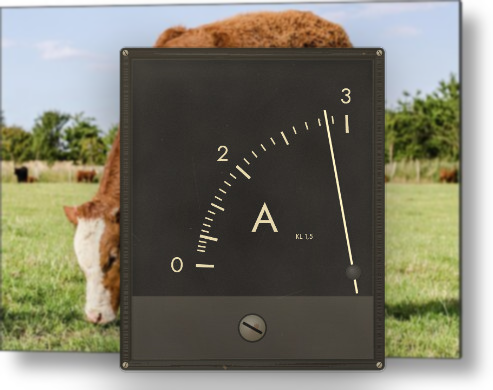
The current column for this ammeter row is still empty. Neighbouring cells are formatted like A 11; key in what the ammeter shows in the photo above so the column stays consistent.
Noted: A 2.85
